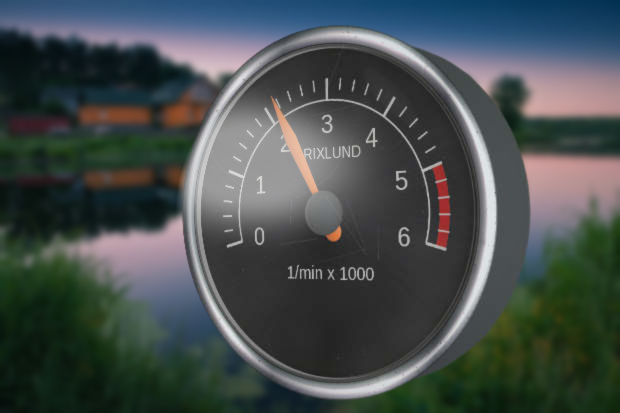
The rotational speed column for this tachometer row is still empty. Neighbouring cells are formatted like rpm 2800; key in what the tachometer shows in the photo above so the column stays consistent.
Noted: rpm 2200
